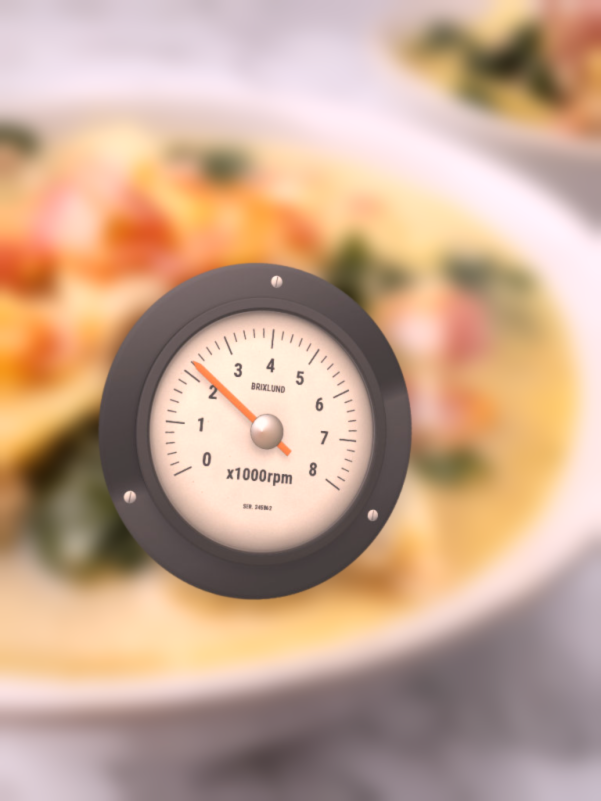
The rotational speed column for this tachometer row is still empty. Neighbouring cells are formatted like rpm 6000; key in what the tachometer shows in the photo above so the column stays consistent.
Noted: rpm 2200
